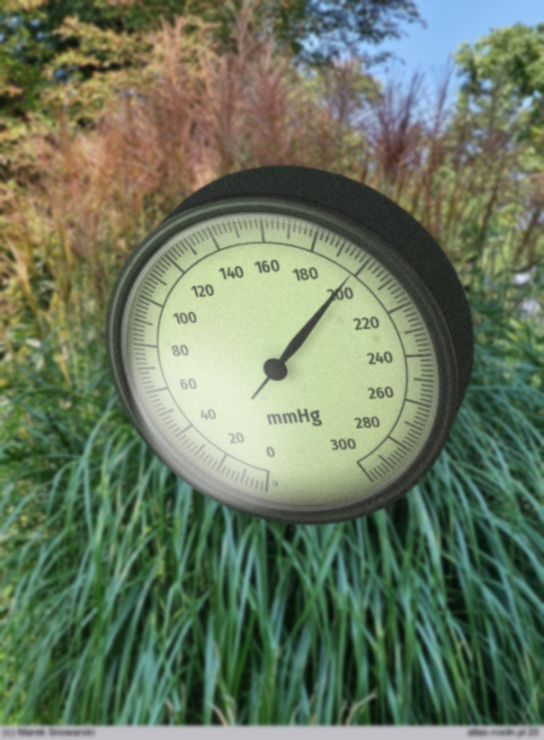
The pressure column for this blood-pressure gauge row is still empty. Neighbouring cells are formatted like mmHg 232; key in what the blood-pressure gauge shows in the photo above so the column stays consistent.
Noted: mmHg 198
